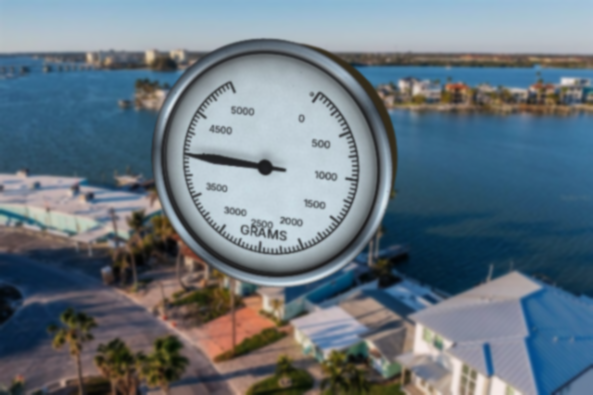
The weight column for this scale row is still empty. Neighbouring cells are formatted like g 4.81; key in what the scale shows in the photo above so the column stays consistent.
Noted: g 4000
